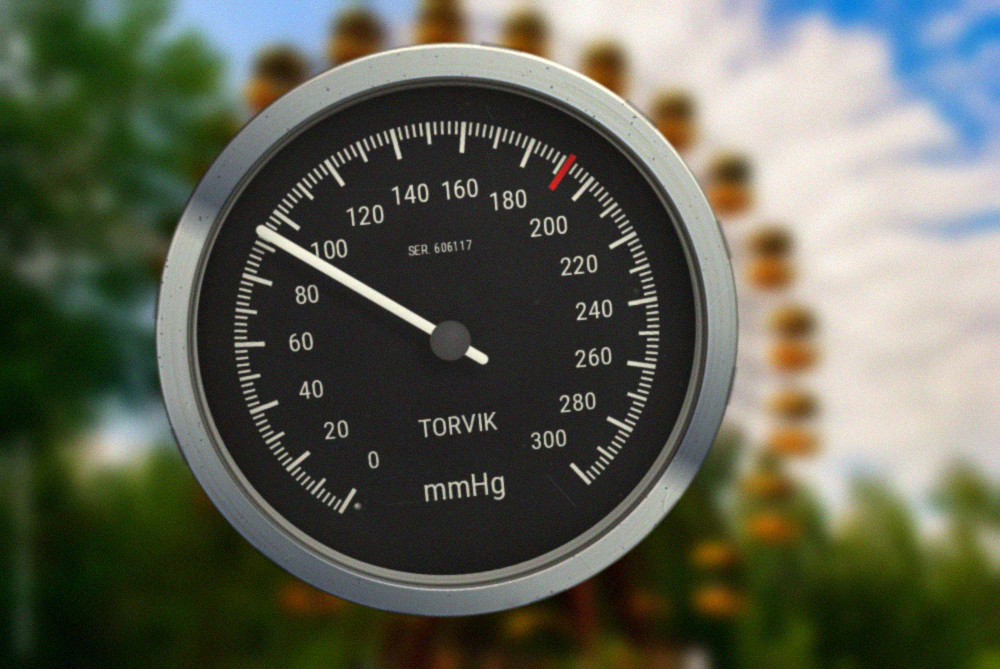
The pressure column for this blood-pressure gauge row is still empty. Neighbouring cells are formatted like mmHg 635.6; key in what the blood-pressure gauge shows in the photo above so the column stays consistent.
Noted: mmHg 94
